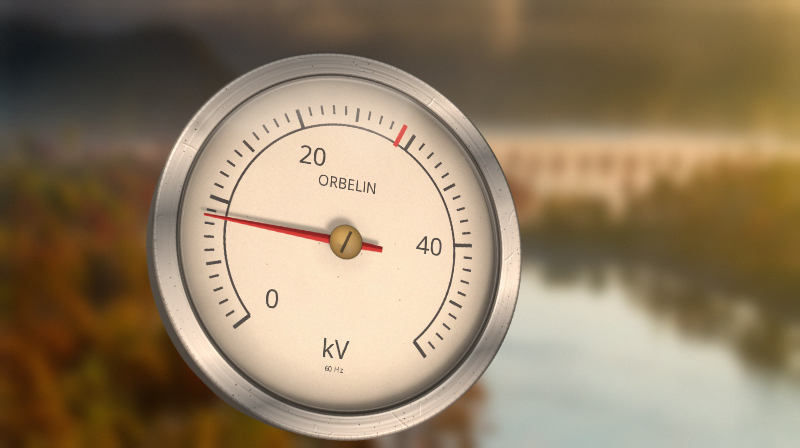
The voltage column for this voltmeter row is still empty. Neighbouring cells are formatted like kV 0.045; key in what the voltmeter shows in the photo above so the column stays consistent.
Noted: kV 8.5
